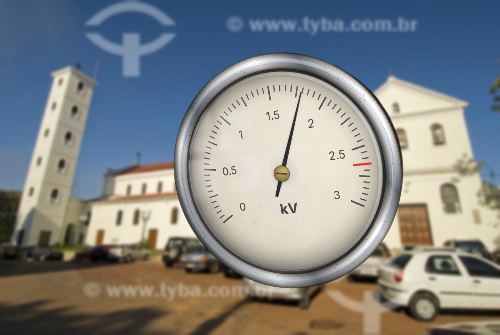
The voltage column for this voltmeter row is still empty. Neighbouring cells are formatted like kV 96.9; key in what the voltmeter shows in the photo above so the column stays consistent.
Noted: kV 1.8
